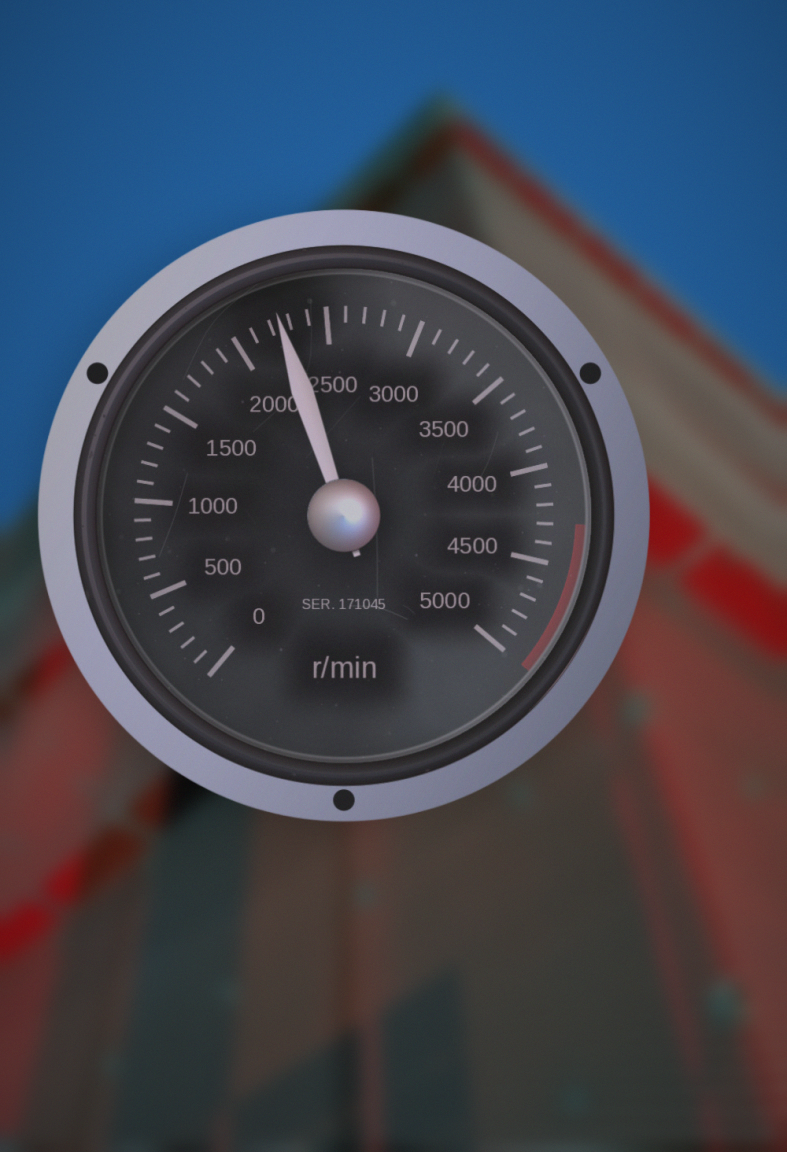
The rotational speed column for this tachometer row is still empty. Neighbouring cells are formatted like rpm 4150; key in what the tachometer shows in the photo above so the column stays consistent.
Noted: rpm 2250
